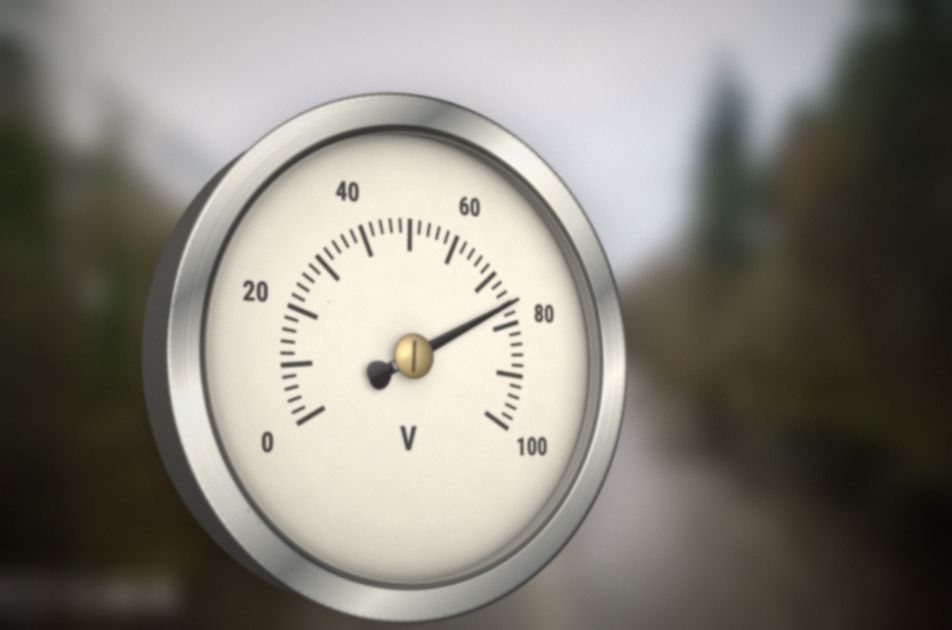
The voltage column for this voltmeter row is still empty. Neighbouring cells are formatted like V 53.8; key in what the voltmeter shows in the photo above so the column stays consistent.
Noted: V 76
